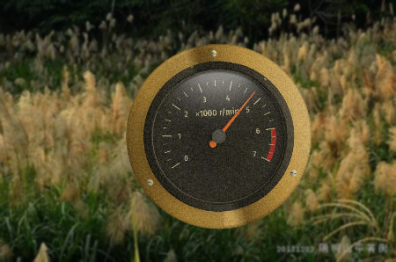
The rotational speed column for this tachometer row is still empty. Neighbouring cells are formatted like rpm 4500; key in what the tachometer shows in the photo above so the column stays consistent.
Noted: rpm 4750
